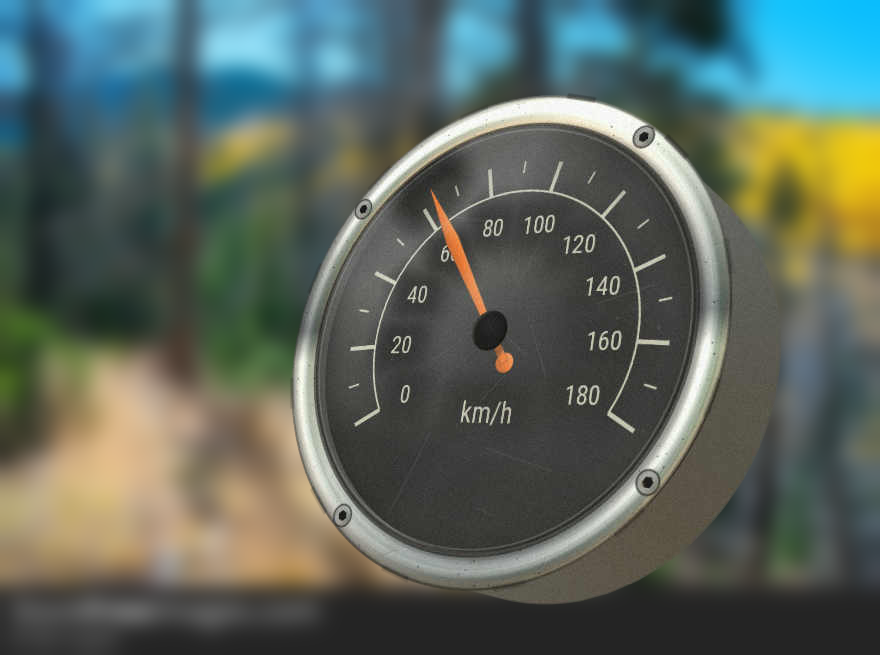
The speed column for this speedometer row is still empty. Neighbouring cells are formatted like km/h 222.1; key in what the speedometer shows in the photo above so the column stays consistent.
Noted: km/h 65
